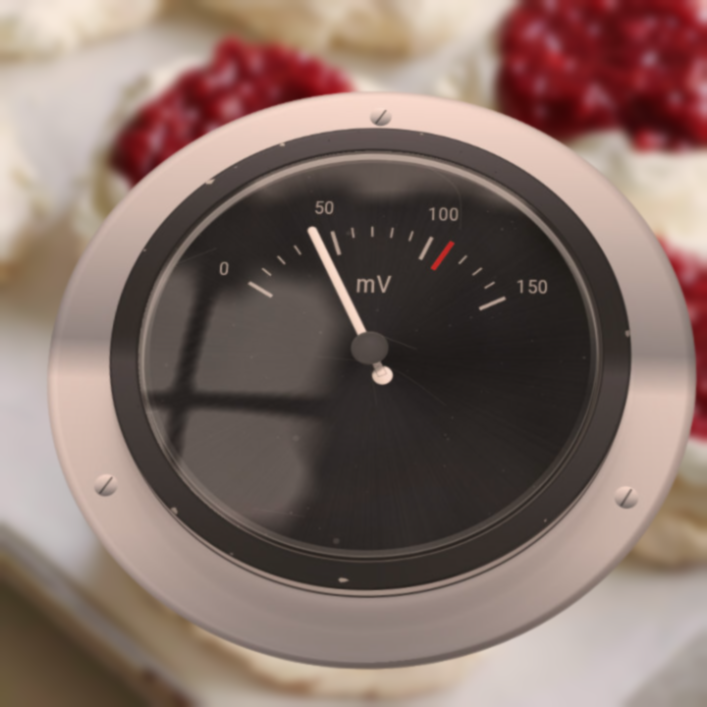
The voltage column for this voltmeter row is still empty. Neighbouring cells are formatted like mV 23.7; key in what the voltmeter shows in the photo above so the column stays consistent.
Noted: mV 40
